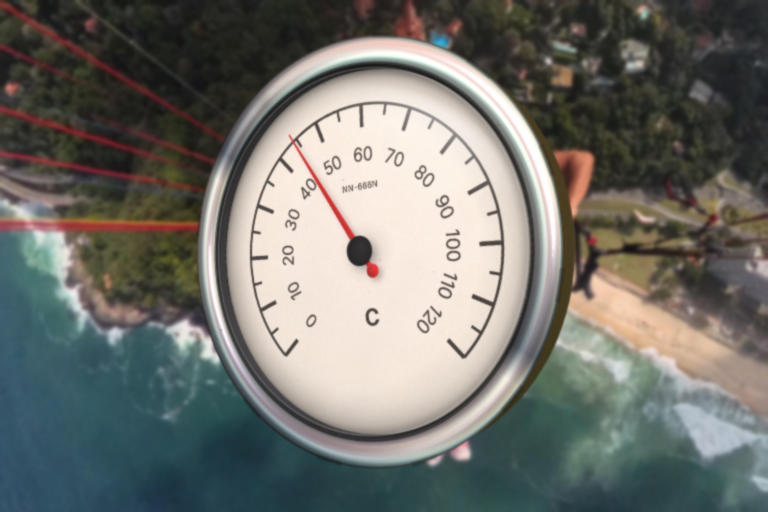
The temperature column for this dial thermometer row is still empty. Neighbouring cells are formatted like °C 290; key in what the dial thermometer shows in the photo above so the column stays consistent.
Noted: °C 45
